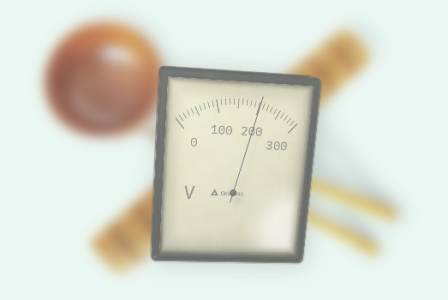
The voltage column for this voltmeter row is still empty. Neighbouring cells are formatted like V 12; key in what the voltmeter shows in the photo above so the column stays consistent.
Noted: V 200
